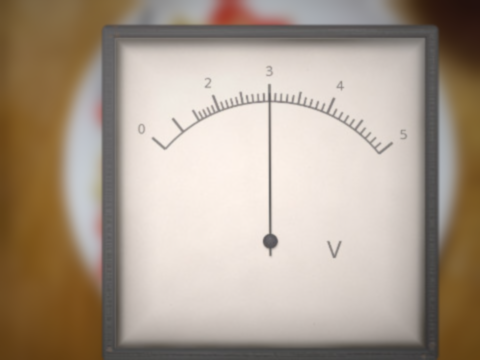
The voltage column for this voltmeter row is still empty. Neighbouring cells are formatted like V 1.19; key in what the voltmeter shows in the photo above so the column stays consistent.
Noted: V 3
